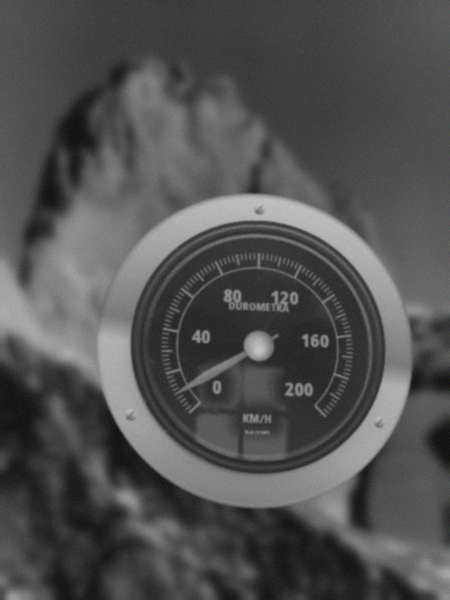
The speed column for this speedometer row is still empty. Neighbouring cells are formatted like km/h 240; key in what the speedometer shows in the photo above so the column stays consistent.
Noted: km/h 10
